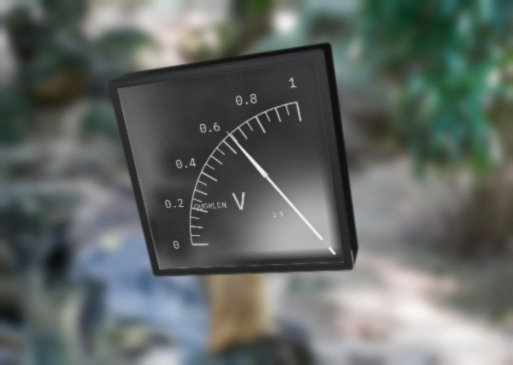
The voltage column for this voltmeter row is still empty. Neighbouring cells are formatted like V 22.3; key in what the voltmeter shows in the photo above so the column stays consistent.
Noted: V 0.65
